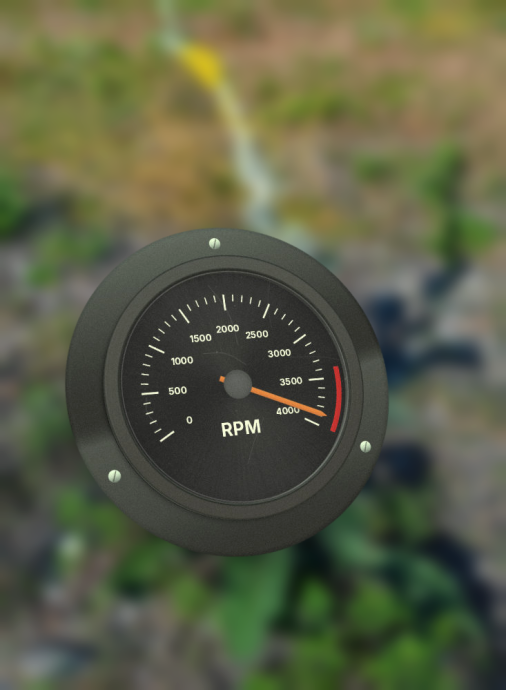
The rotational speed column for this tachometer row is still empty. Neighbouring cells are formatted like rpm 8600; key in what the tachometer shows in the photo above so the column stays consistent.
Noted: rpm 3900
